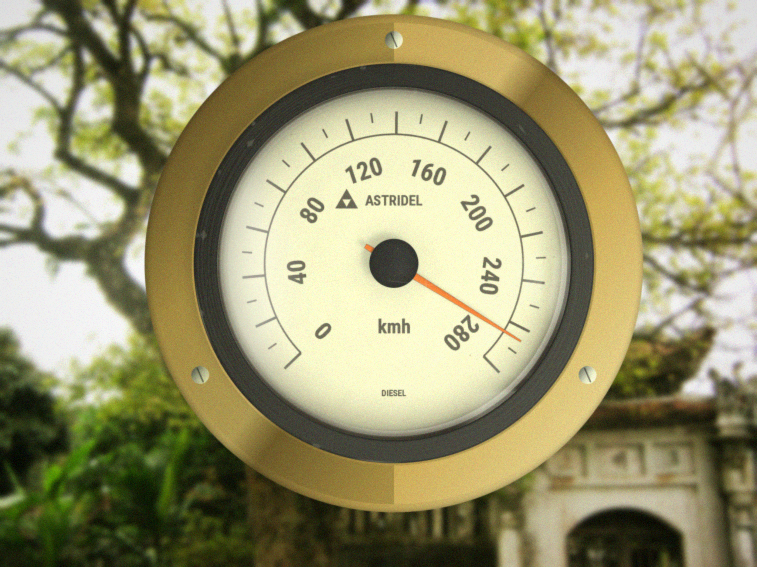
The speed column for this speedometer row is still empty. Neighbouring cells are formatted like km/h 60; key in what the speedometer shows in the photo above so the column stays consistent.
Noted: km/h 265
